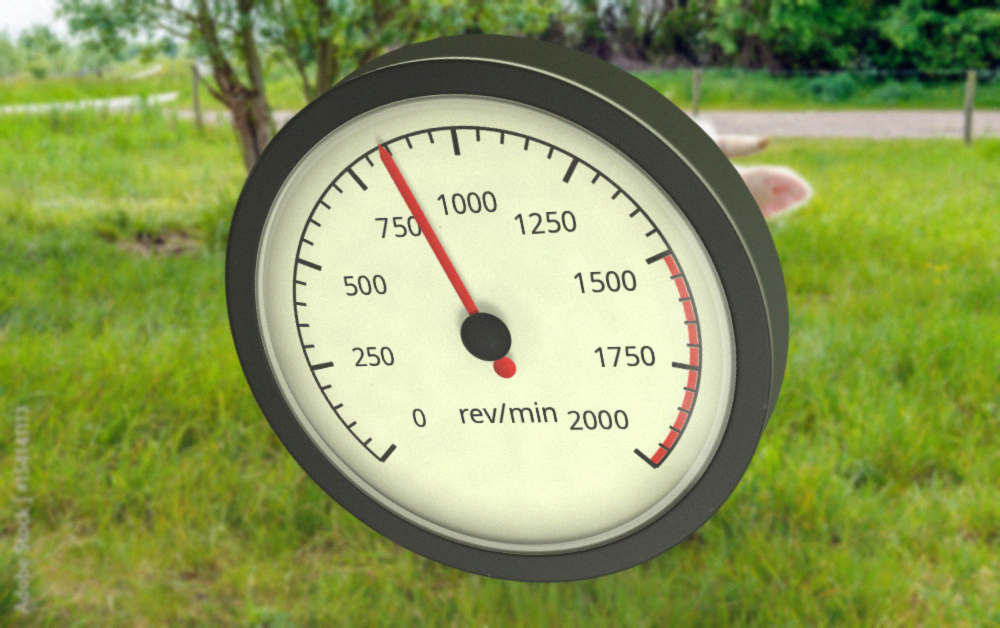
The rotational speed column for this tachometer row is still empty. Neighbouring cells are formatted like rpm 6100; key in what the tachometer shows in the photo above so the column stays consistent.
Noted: rpm 850
